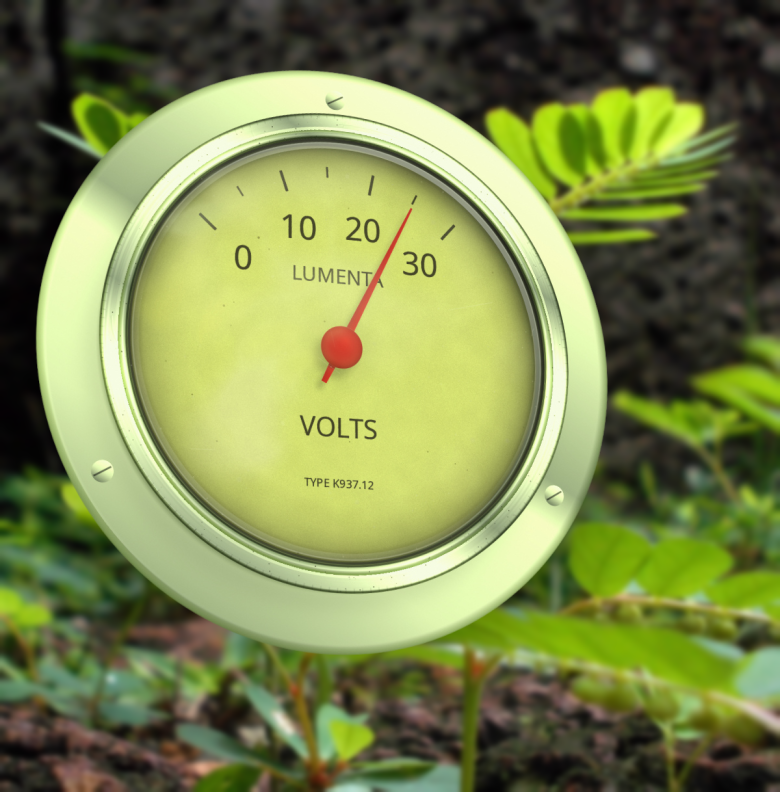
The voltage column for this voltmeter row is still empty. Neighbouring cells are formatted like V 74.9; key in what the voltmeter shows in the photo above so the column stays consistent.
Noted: V 25
